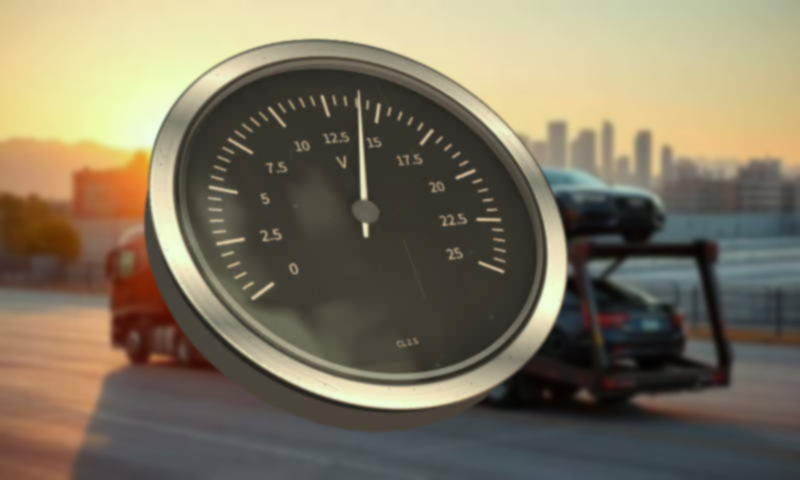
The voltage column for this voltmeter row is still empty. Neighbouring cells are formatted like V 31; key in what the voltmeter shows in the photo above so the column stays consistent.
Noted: V 14
